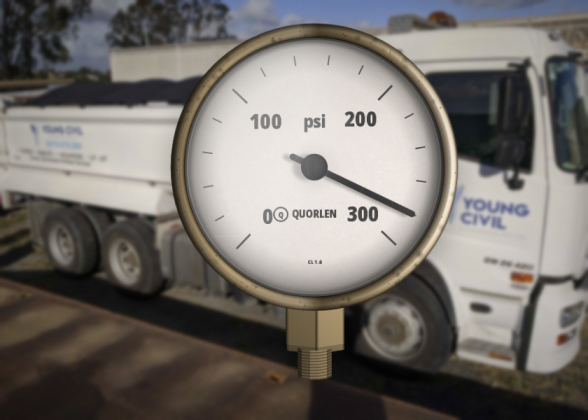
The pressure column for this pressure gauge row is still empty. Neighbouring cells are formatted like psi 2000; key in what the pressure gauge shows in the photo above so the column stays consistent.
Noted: psi 280
